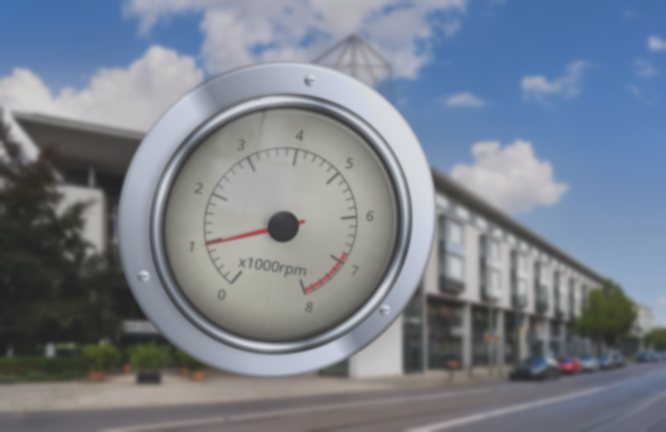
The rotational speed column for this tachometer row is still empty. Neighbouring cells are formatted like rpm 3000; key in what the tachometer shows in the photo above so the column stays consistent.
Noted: rpm 1000
